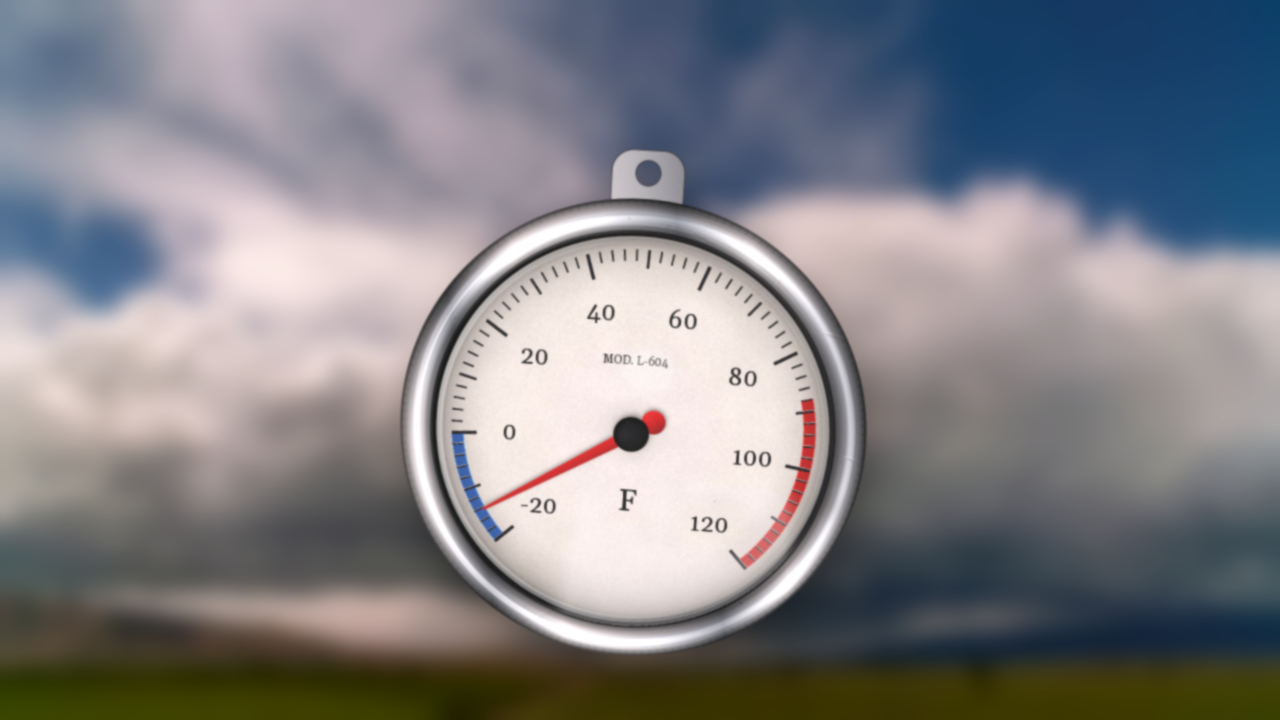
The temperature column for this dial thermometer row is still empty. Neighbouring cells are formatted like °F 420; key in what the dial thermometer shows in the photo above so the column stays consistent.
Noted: °F -14
